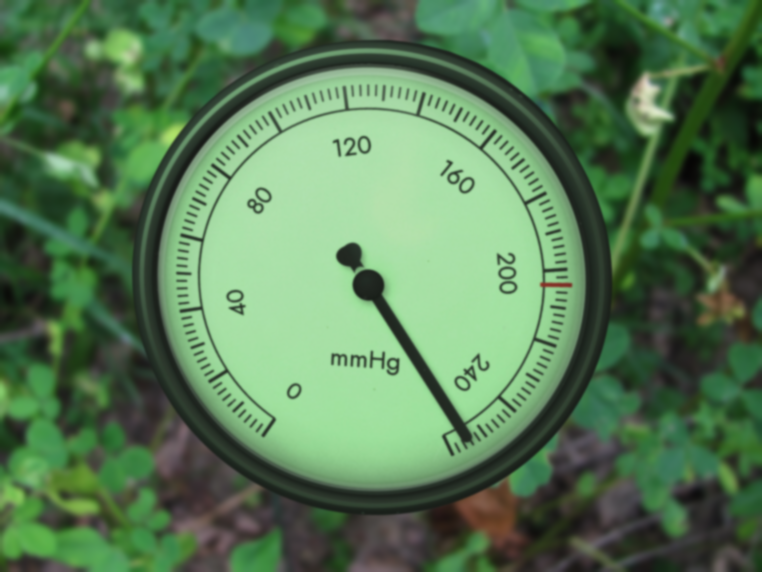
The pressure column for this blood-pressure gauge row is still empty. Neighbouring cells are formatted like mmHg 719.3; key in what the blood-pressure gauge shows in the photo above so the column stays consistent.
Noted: mmHg 254
